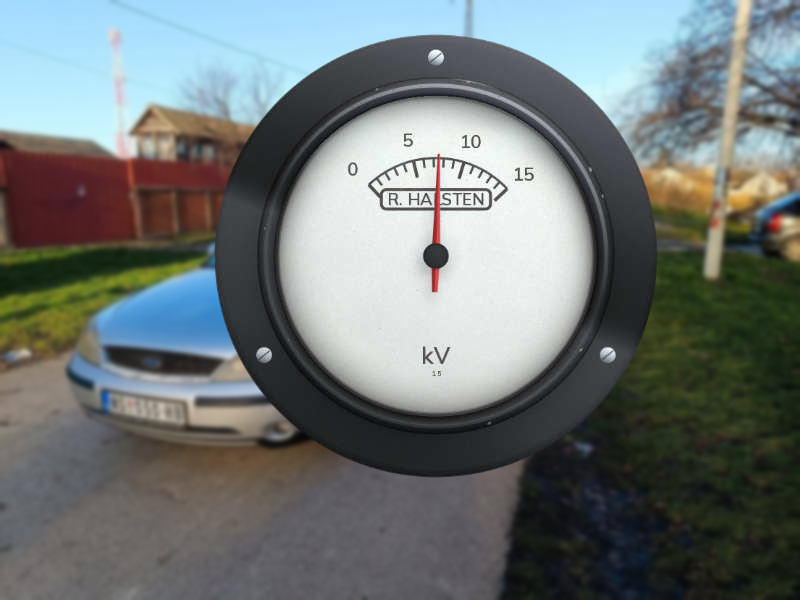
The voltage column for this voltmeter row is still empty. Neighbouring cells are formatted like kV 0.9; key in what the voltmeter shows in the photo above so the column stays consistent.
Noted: kV 7.5
